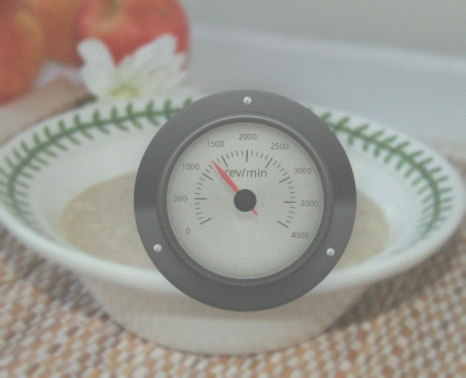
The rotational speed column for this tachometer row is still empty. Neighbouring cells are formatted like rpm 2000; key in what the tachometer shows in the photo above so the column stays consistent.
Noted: rpm 1300
